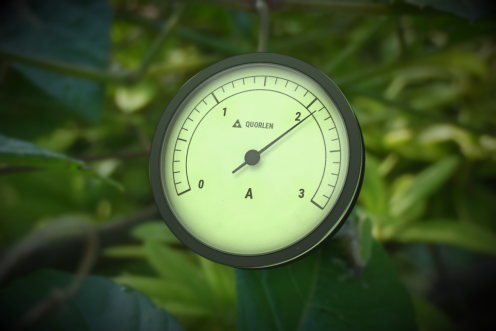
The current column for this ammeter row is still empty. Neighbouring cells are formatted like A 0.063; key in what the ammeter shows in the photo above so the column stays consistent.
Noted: A 2.1
